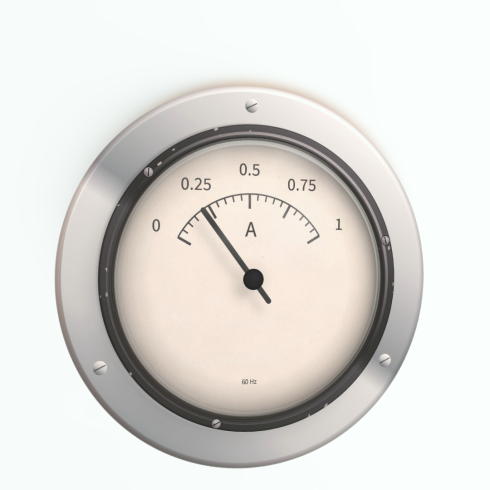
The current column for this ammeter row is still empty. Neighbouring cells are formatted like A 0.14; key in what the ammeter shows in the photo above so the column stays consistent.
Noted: A 0.2
